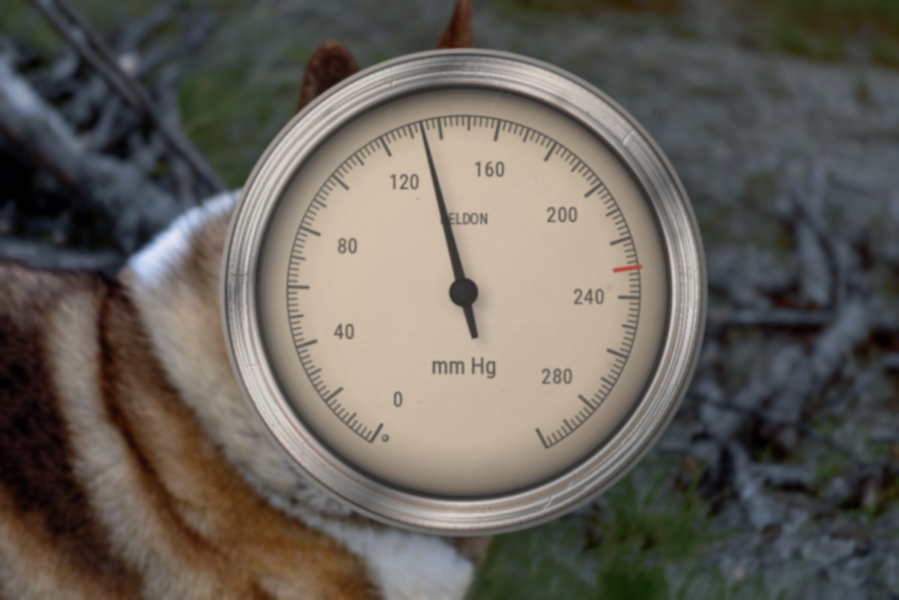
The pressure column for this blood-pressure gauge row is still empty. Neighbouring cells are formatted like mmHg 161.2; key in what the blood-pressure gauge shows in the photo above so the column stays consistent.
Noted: mmHg 134
